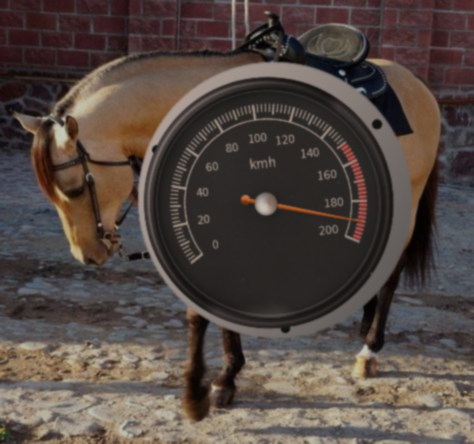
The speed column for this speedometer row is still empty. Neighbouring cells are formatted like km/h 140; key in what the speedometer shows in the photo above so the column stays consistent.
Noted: km/h 190
